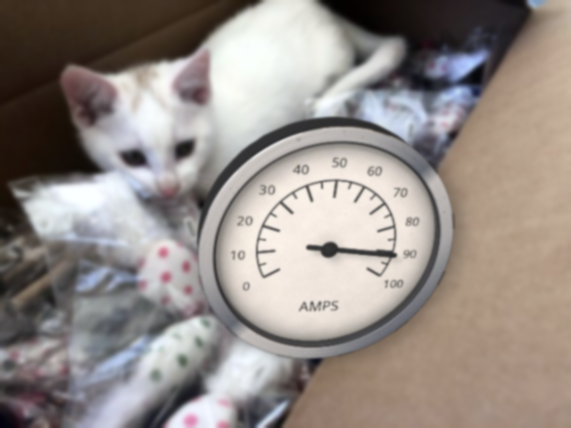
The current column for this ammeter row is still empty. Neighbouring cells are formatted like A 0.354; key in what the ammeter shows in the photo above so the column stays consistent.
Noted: A 90
